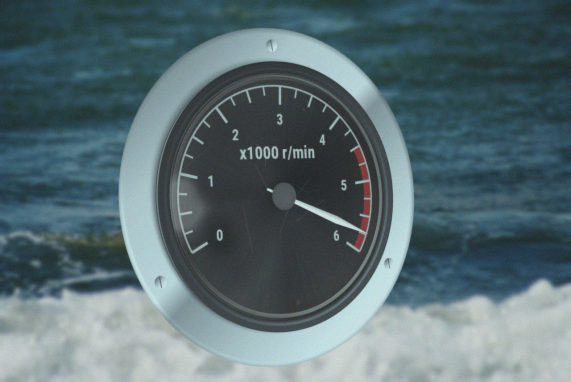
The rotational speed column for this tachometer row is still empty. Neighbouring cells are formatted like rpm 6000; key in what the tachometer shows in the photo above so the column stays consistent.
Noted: rpm 5750
